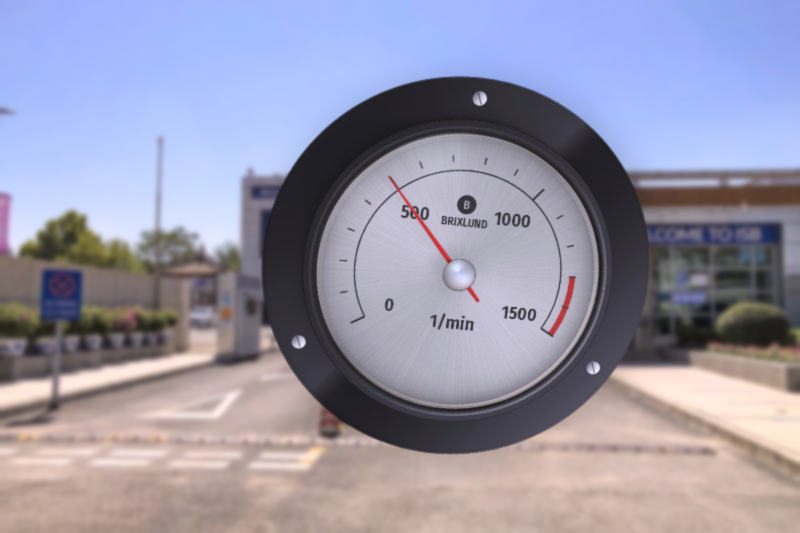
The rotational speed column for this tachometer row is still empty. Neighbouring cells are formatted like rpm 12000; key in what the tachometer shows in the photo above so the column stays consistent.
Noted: rpm 500
